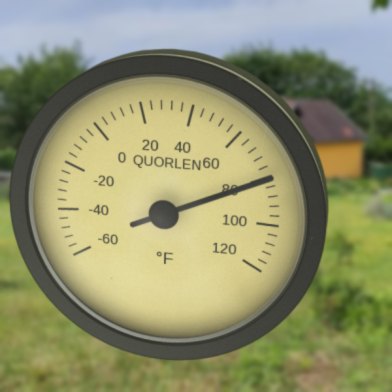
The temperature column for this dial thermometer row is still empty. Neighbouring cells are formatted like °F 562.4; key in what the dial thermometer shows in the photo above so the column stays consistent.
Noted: °F 80
